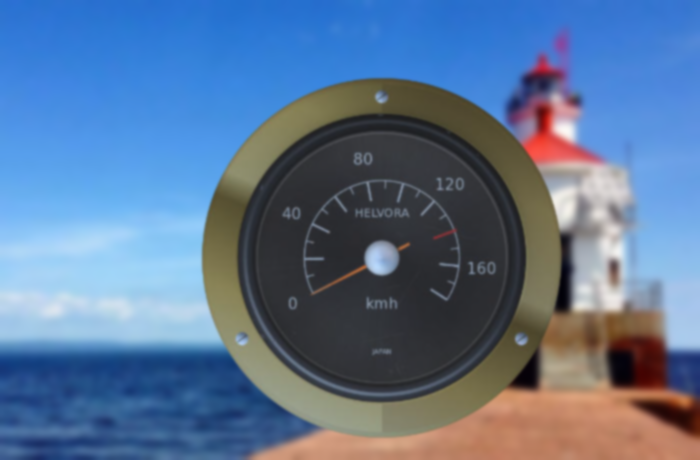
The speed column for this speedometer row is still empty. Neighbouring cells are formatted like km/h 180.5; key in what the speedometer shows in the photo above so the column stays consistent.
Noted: km/h 0
